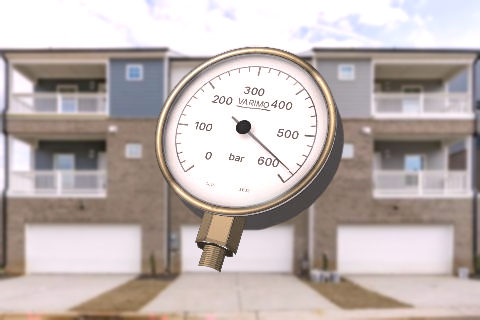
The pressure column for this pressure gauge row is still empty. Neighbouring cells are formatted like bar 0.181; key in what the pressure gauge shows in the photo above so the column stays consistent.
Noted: bar 580
